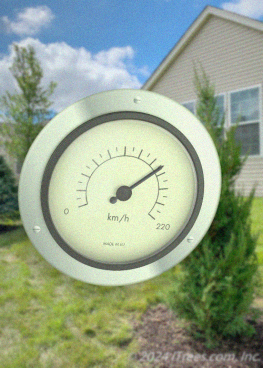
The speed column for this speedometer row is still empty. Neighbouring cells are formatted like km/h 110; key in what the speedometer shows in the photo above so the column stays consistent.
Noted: km/h 150
